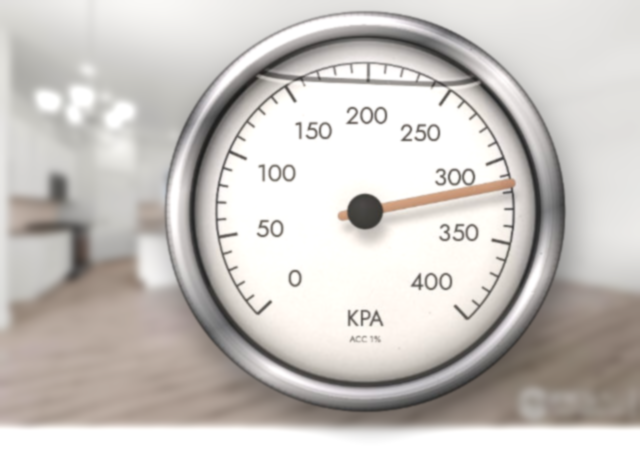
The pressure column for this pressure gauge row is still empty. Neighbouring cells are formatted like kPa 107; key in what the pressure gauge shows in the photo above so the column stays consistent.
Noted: kPa 315
